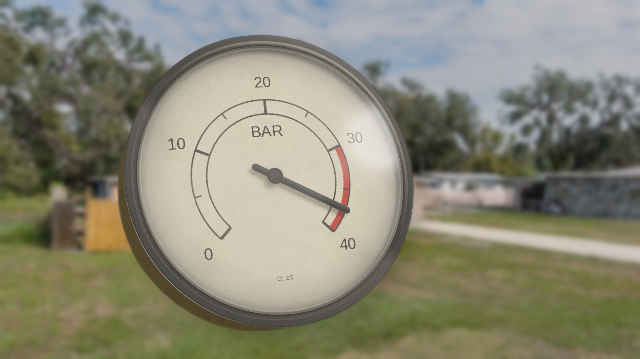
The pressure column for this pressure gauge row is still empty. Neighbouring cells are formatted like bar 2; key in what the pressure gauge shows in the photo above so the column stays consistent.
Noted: bar 37.5
